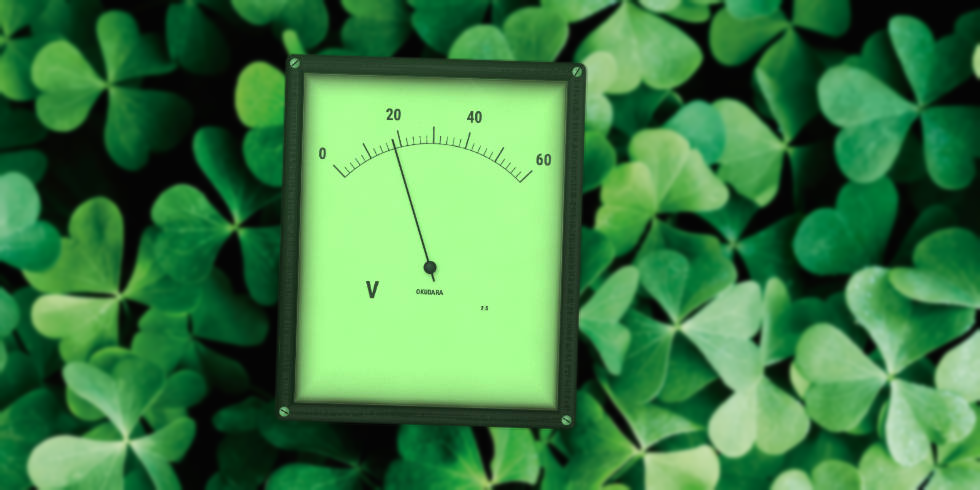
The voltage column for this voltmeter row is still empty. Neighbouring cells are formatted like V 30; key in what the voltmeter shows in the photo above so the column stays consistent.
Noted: V 18
